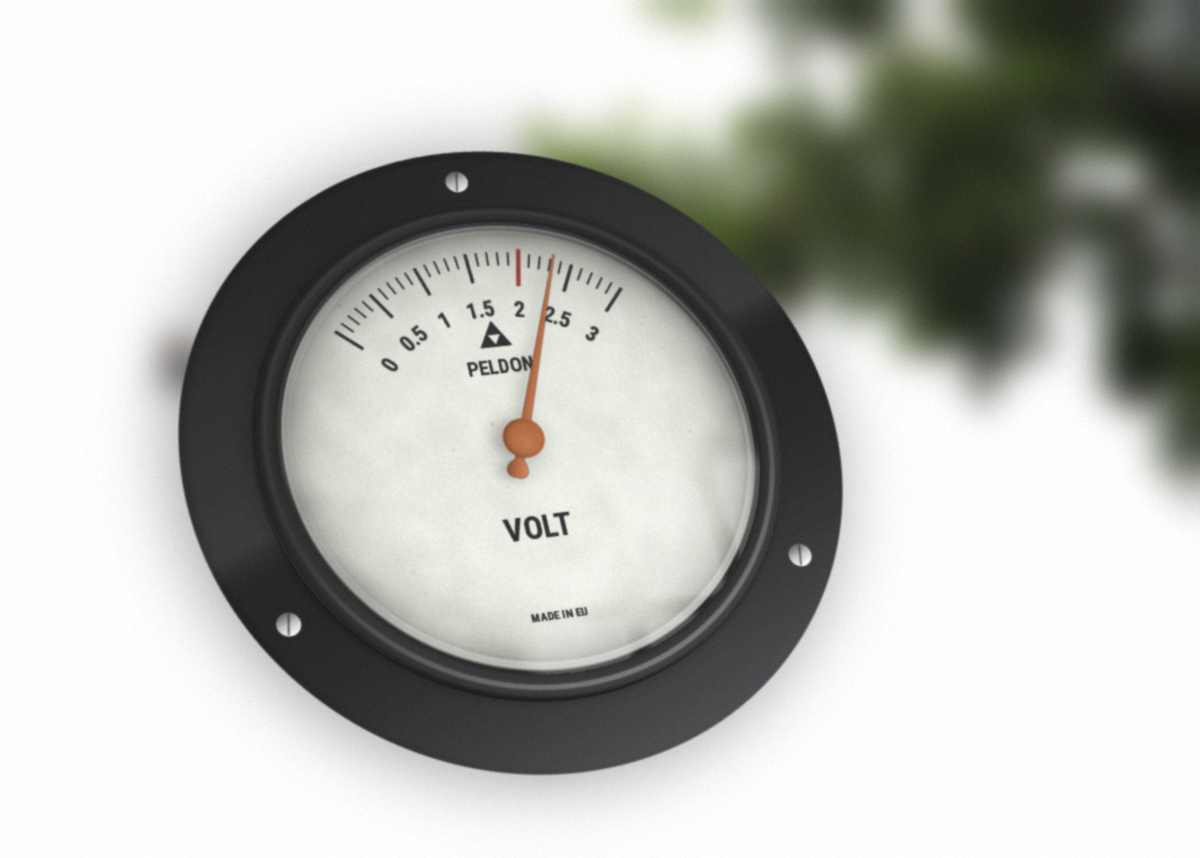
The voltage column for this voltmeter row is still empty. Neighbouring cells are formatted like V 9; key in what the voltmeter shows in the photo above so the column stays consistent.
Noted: V 2.3
